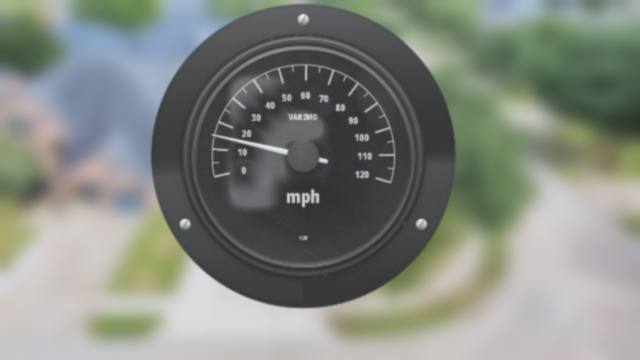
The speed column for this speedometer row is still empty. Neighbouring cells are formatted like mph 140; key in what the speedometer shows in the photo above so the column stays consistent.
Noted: mph 15
